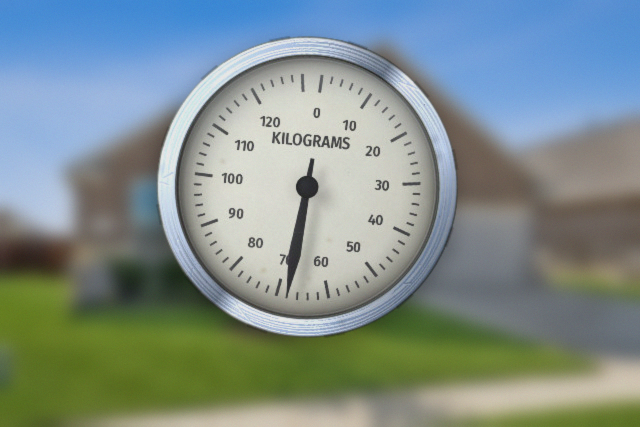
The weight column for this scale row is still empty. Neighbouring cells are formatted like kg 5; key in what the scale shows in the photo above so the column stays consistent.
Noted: kg 68
